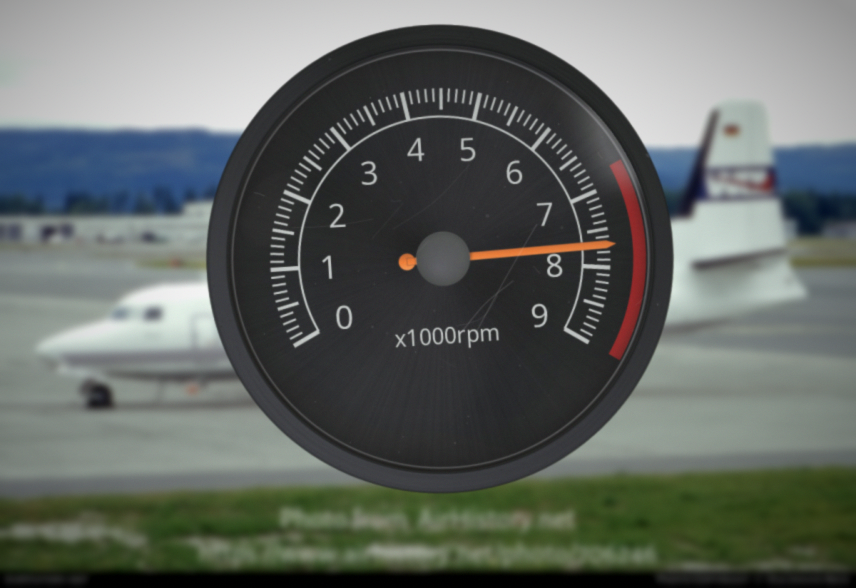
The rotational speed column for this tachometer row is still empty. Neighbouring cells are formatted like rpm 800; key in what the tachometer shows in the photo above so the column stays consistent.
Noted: rpm 7700
